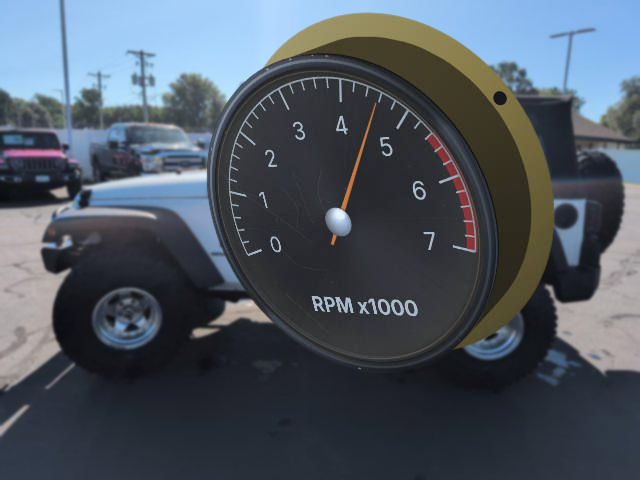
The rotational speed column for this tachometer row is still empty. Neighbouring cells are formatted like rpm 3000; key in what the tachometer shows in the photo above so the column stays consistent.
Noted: rpm 4600
